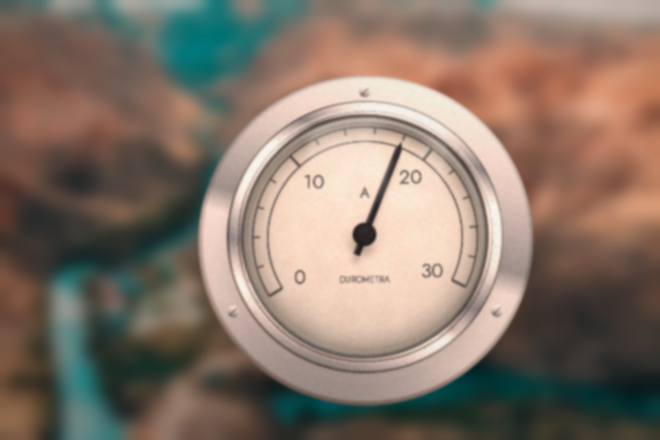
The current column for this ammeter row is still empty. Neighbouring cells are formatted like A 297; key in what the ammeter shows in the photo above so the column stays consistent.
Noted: A 18
